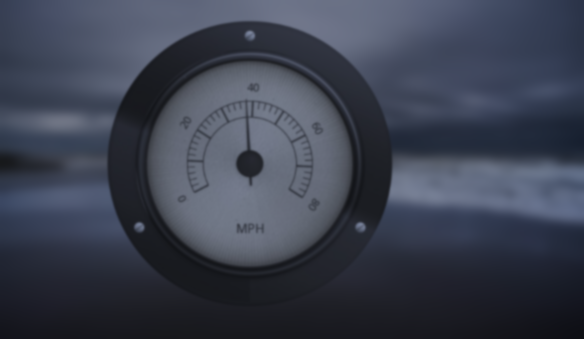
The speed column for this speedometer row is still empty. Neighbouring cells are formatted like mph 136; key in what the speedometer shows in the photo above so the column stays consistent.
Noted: mph 38
